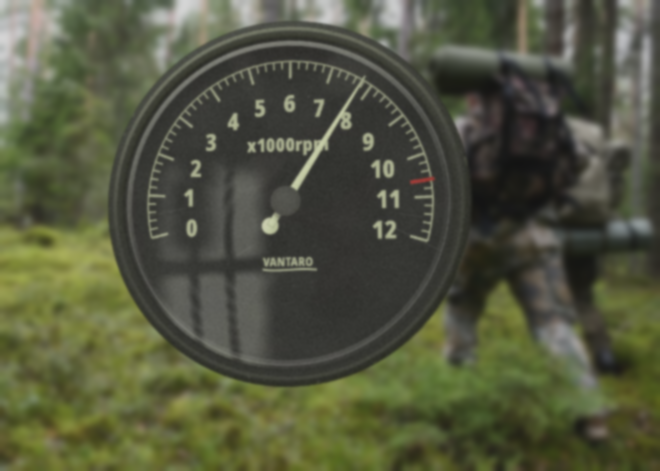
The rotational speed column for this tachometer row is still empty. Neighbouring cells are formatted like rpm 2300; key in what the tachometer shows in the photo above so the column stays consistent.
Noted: rpm 7800
